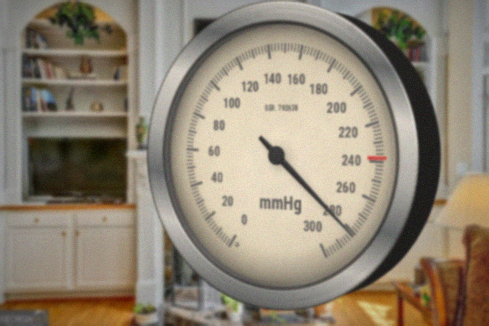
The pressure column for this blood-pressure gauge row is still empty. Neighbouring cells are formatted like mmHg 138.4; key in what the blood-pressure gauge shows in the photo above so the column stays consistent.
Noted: mmHg 280
